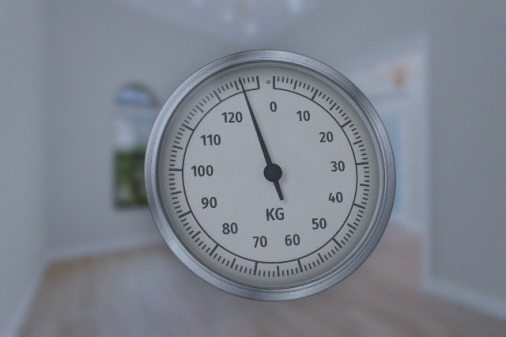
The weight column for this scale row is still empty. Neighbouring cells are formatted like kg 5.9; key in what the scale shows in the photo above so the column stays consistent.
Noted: kg 126
